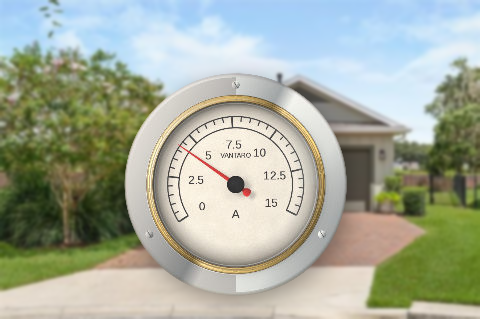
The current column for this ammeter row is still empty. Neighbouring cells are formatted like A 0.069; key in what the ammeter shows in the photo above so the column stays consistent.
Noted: A 4.25
